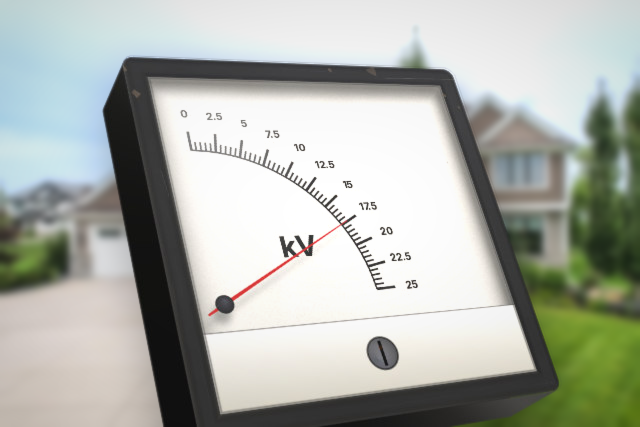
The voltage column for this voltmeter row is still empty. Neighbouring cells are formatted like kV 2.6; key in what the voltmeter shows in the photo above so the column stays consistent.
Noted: kV 17.5
